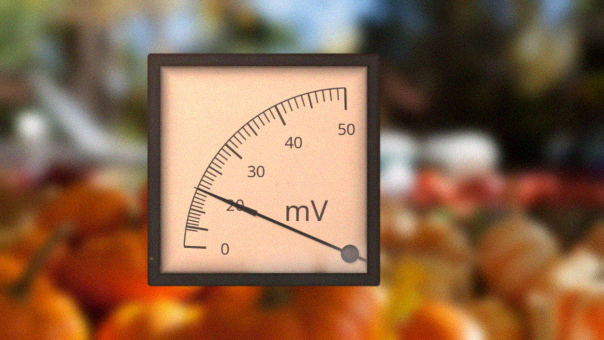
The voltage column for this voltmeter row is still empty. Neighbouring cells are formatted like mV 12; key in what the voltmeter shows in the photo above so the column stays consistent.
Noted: mV 20
